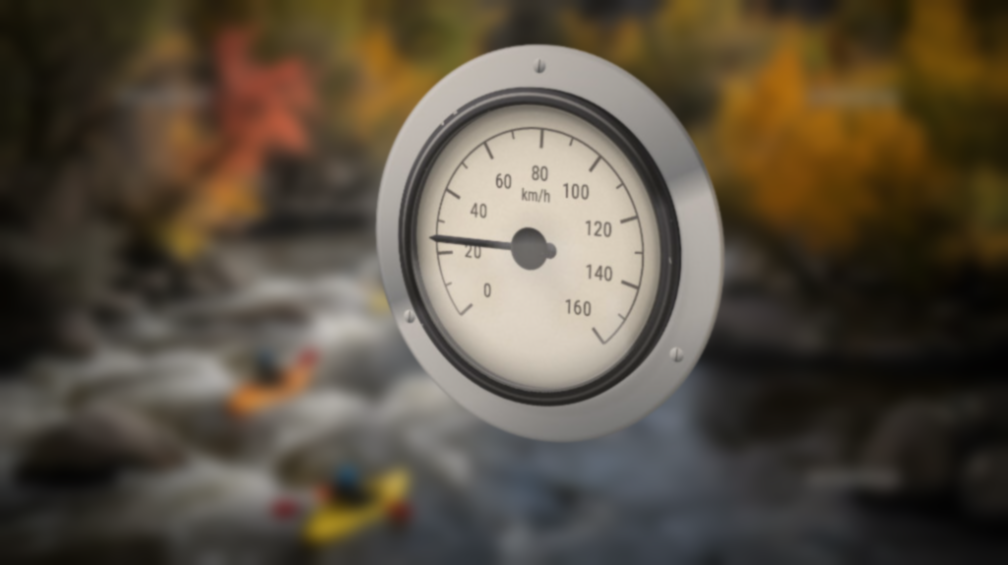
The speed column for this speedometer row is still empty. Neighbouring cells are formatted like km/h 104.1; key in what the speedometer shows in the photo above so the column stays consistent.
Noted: km/h 25
